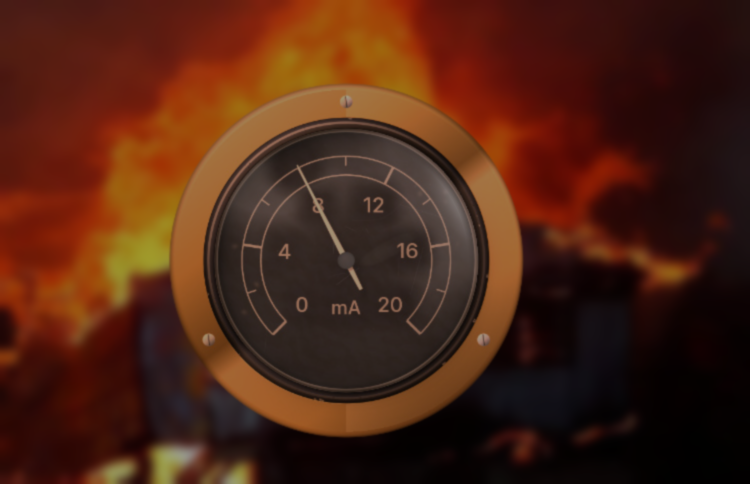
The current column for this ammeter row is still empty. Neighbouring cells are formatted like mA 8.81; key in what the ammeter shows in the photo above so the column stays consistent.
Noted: mA 8
